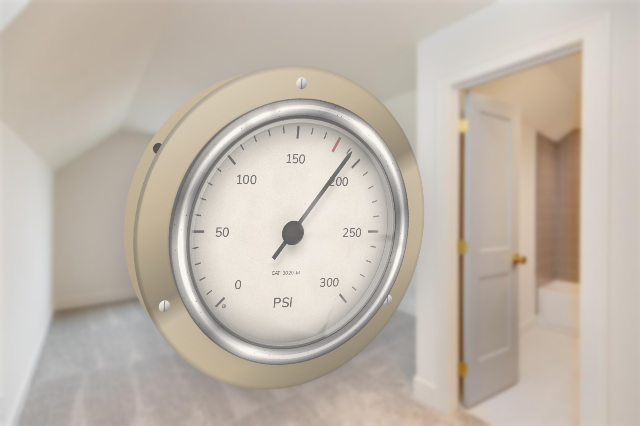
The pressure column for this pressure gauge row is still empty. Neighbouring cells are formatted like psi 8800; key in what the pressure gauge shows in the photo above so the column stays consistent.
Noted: psi 190
